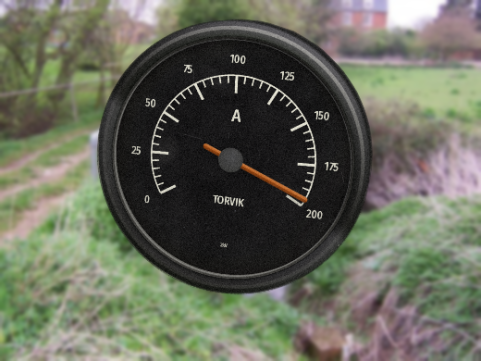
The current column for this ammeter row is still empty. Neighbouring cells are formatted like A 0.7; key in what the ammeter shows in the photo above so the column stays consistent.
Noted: A 195
